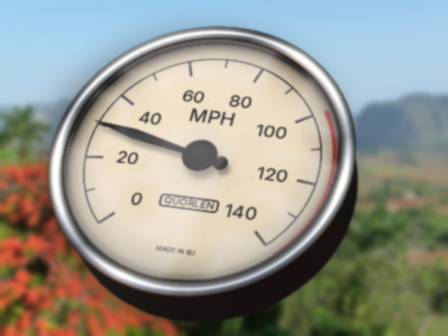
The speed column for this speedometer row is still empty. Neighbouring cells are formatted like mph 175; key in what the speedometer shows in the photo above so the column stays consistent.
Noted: mph 30
